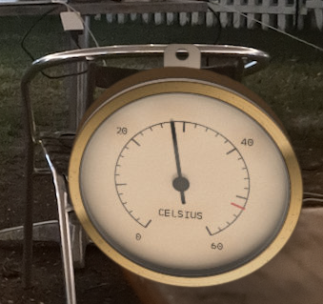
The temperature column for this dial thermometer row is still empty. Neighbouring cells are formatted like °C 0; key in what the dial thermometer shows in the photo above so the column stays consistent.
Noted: °C 28
